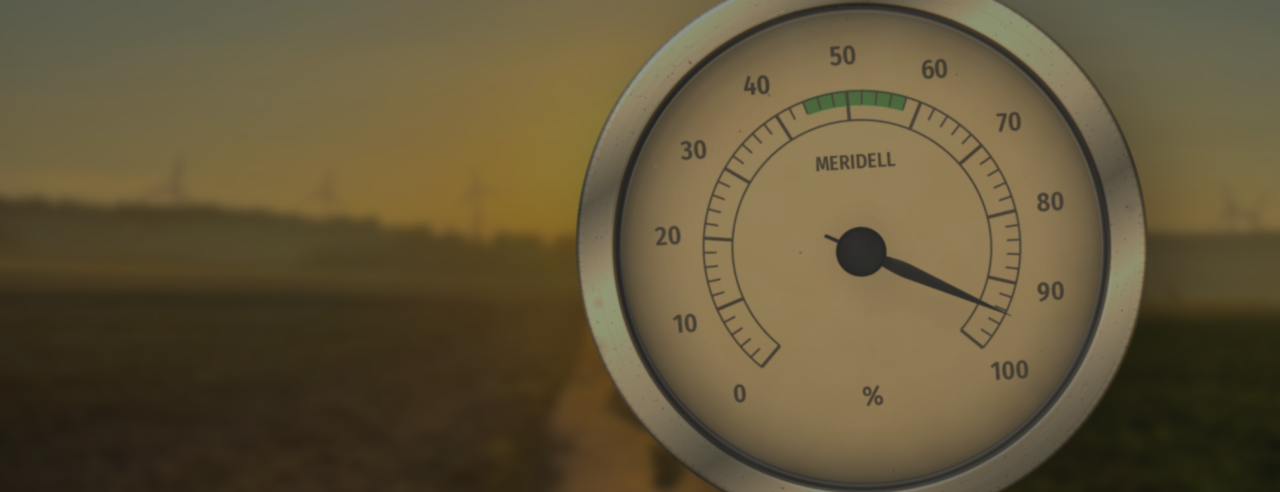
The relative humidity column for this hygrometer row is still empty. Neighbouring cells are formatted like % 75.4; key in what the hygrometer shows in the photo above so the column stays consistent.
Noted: % 94
